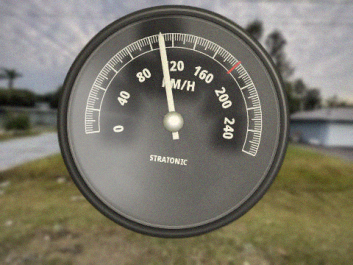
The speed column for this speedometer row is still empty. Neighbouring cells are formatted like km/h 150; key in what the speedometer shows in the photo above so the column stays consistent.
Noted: km/h 110
